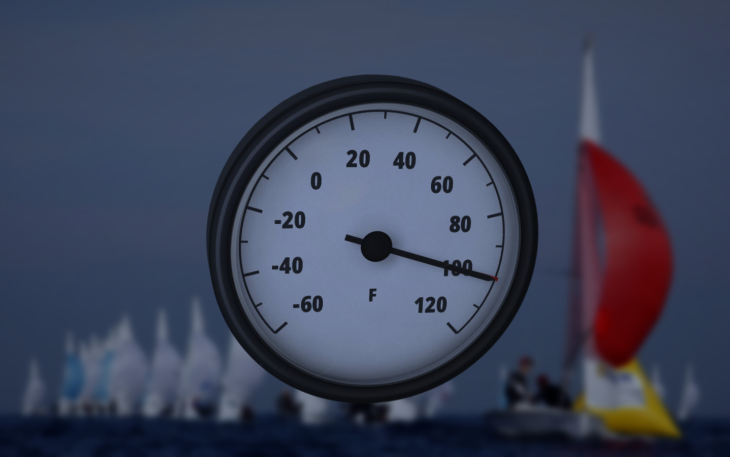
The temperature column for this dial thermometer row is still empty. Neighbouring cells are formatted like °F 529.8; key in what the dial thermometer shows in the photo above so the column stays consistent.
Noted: °F 100
